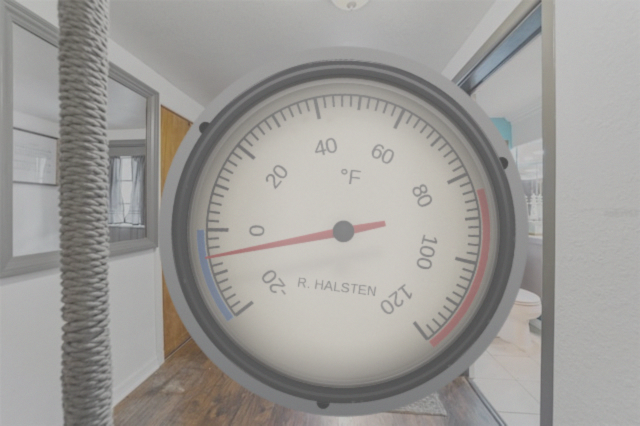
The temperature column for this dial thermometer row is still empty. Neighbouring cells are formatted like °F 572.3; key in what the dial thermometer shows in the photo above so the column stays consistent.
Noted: °F -6
